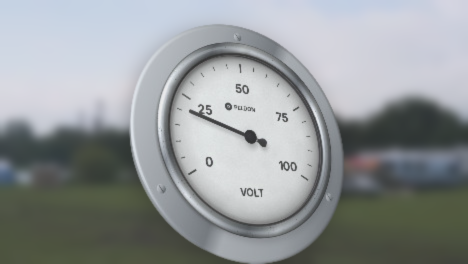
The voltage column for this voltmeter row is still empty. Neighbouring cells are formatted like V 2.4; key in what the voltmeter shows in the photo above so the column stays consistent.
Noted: V 20
